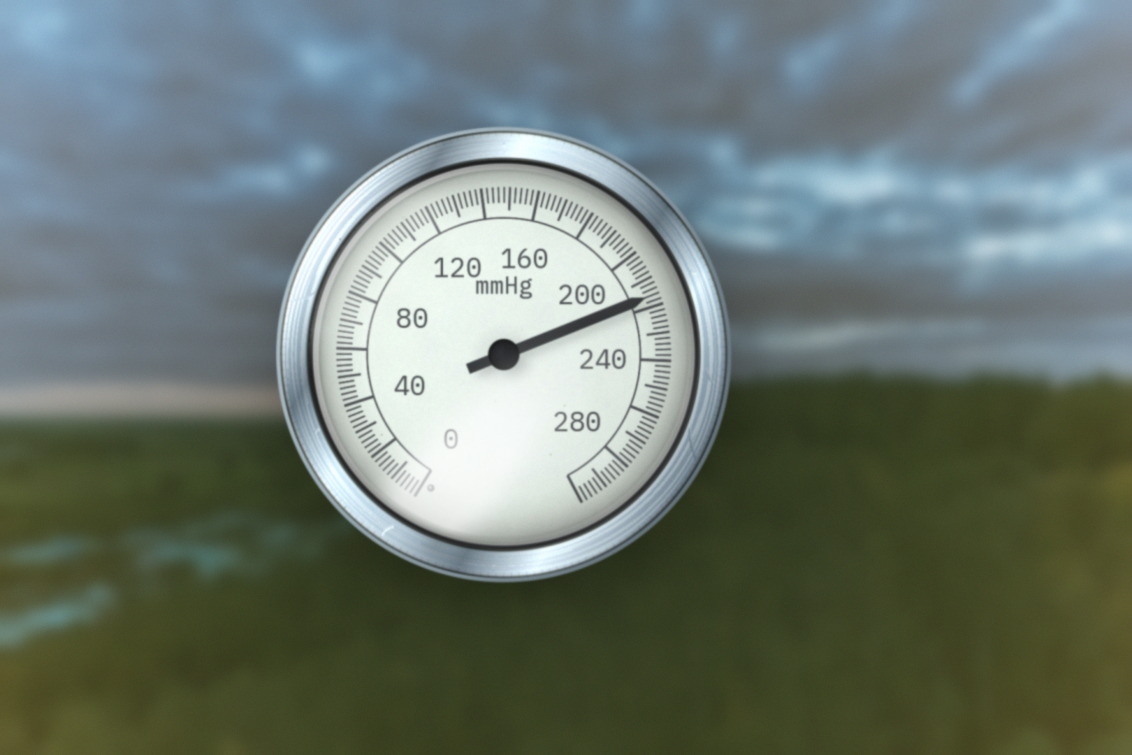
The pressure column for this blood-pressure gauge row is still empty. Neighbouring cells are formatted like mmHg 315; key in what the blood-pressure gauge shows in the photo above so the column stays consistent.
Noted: mmHg 216
